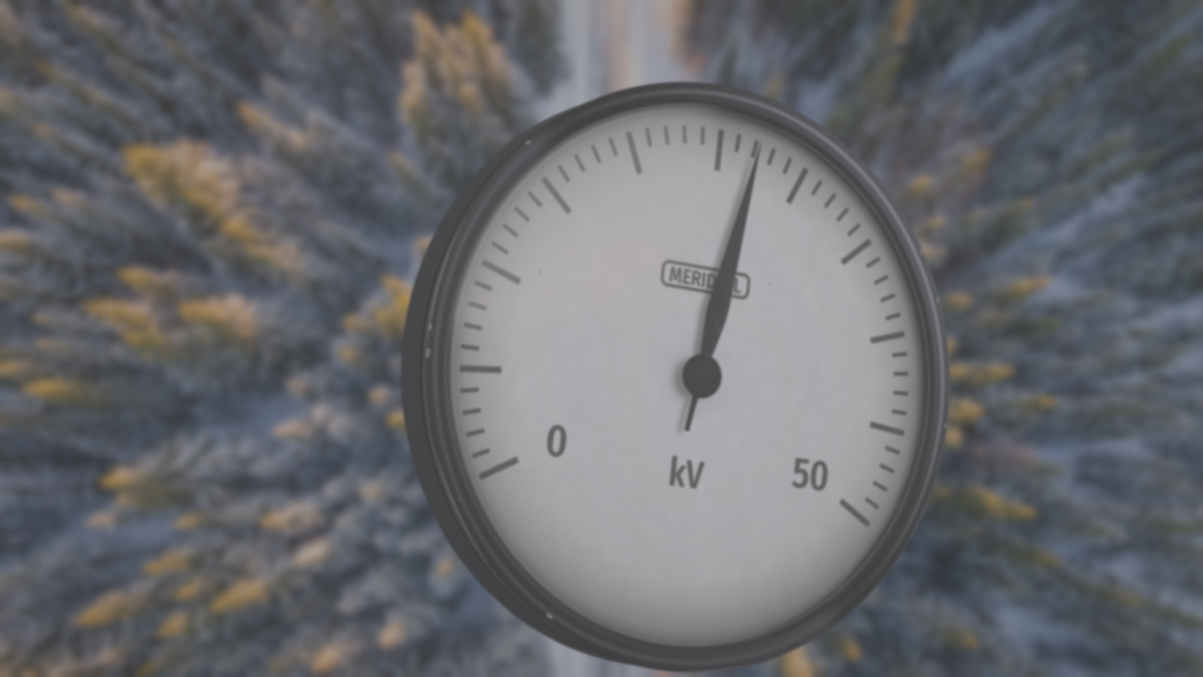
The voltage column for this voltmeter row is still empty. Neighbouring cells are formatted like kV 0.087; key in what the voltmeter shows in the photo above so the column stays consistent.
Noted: kV 27
